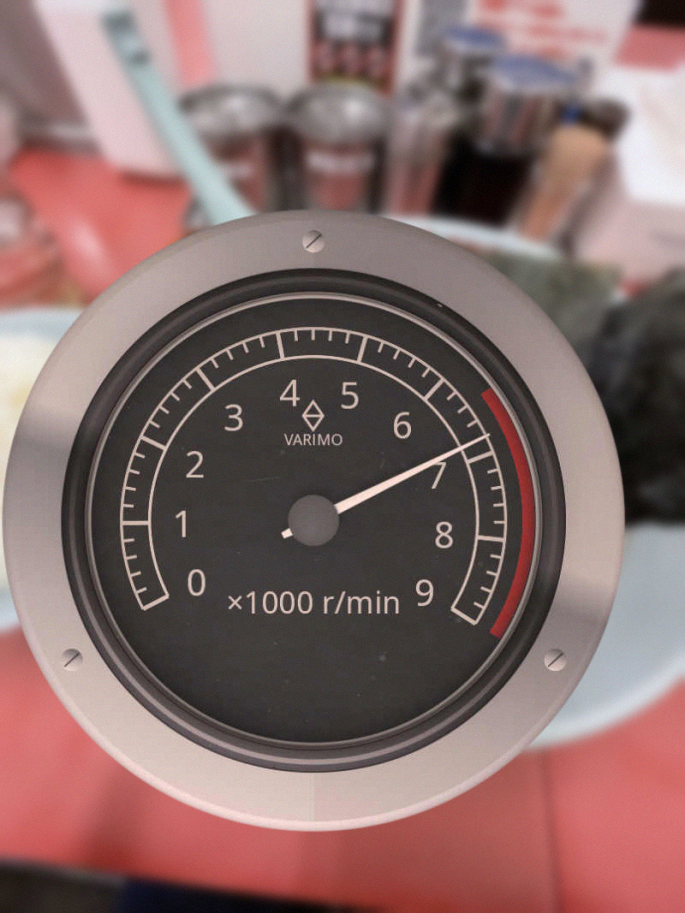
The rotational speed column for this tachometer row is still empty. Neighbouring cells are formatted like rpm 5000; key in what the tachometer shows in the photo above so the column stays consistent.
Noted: rpm 6800
